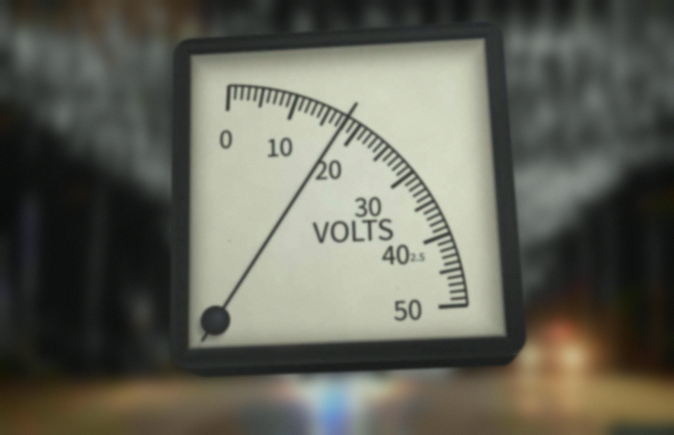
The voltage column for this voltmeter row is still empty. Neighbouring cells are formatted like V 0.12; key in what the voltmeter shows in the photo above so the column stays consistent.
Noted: V 18
